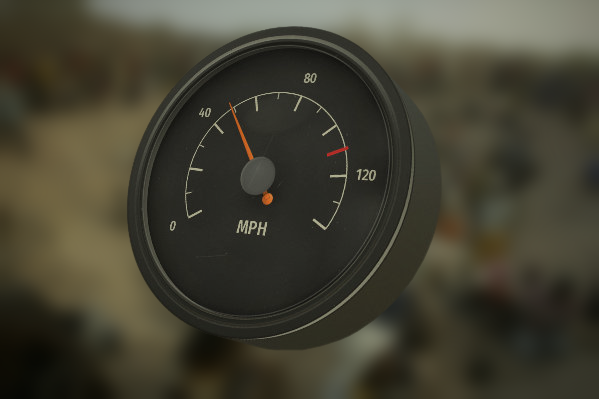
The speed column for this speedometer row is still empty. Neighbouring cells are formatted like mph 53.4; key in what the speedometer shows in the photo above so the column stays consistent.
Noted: mph 50
